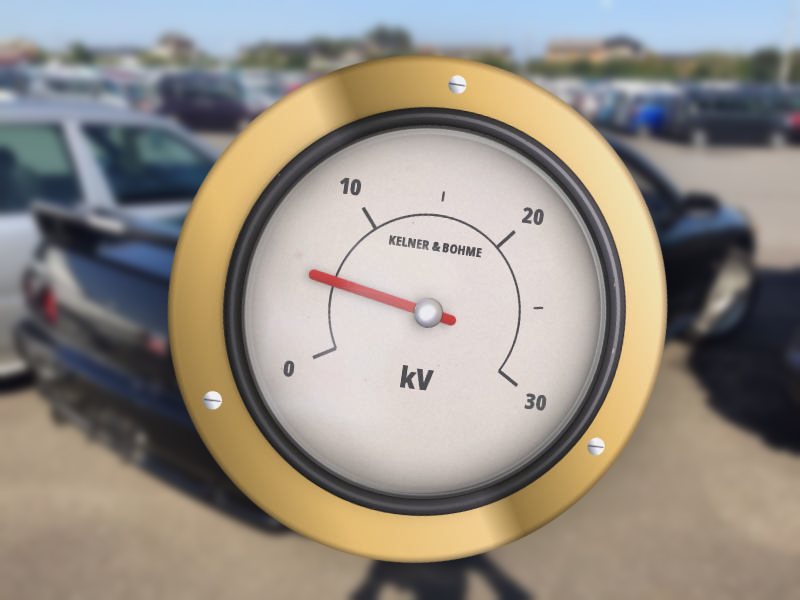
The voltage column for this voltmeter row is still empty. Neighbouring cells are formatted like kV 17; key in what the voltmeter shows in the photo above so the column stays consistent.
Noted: kV 5
